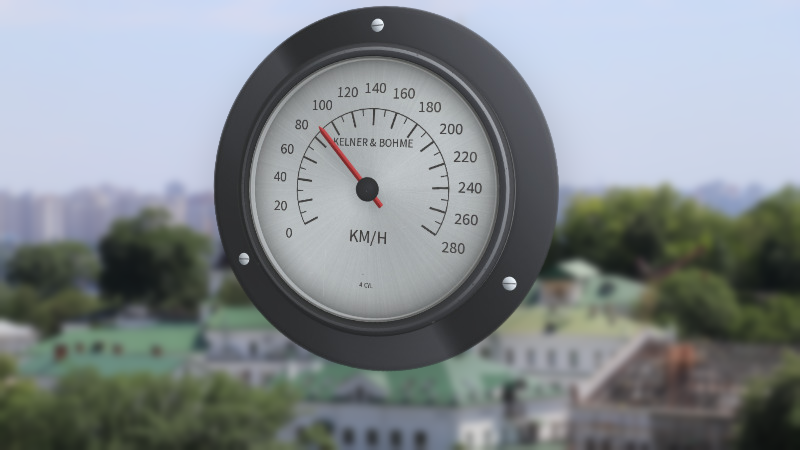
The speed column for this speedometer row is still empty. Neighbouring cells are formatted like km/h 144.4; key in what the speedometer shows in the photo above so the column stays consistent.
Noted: km/h 90
